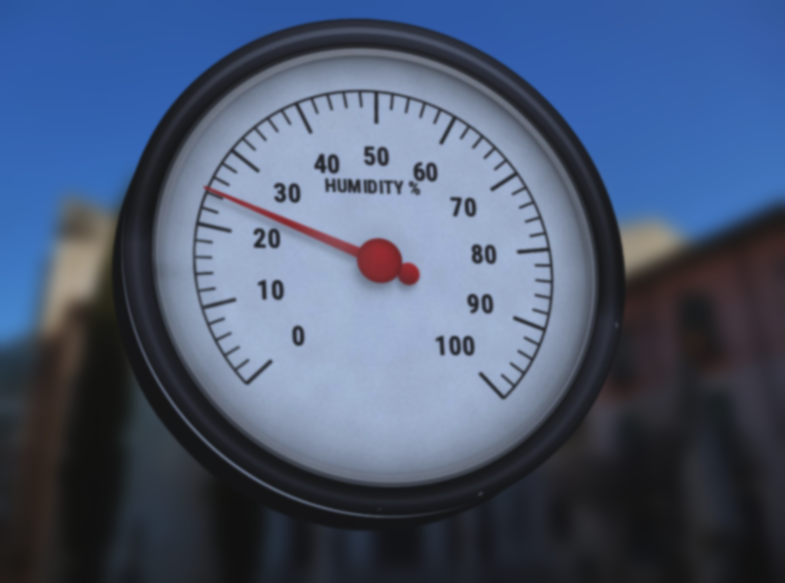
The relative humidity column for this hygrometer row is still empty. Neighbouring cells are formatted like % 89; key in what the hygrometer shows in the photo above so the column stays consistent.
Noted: % 24
